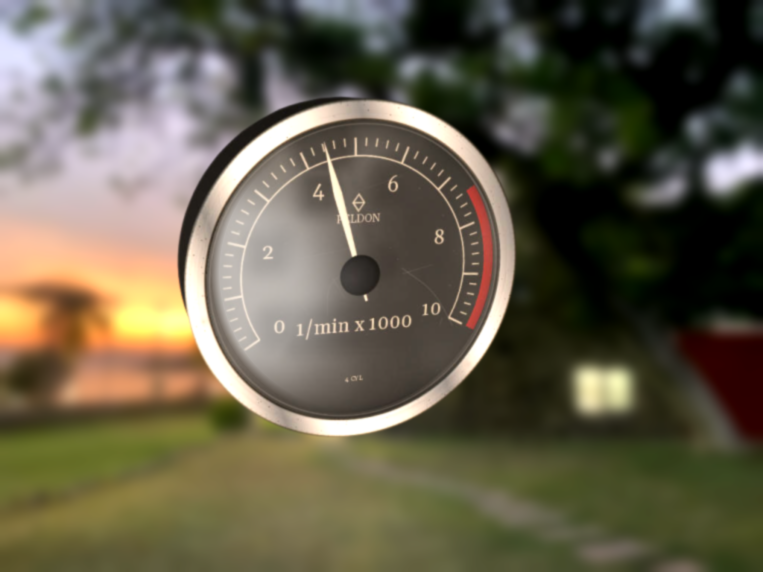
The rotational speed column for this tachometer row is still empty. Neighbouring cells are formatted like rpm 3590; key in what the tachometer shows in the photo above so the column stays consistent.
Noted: rpm 4400
